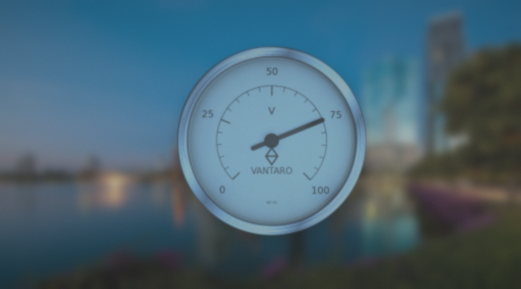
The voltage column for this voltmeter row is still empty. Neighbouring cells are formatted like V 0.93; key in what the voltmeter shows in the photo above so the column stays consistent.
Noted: V 75
